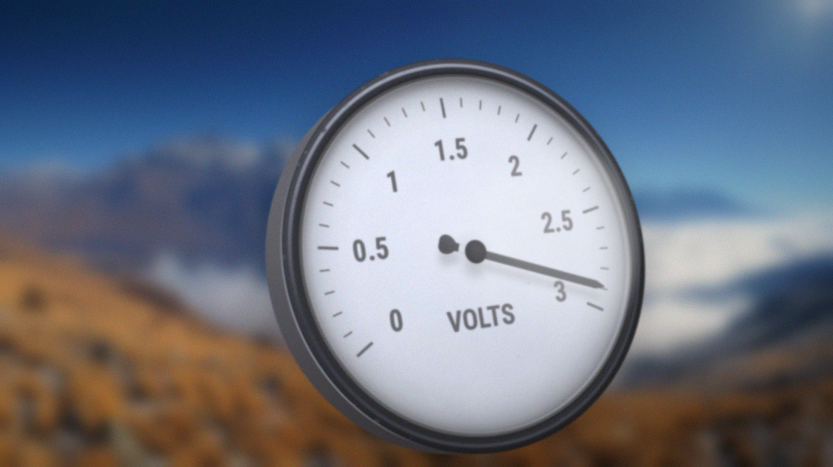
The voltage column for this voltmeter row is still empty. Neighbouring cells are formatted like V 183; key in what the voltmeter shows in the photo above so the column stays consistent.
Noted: V 2.9
